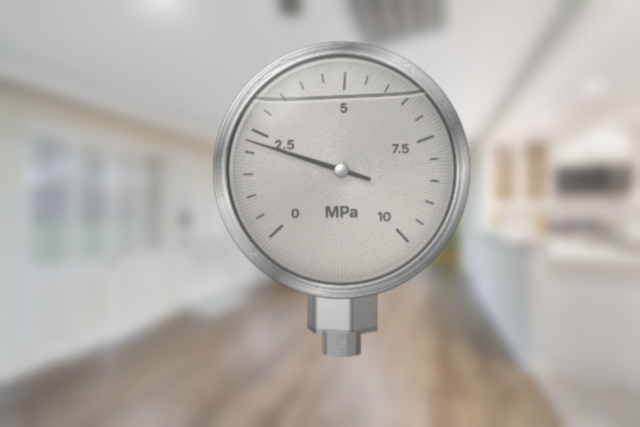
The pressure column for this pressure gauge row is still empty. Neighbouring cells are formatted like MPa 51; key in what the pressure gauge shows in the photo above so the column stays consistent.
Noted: MPa 2.25
